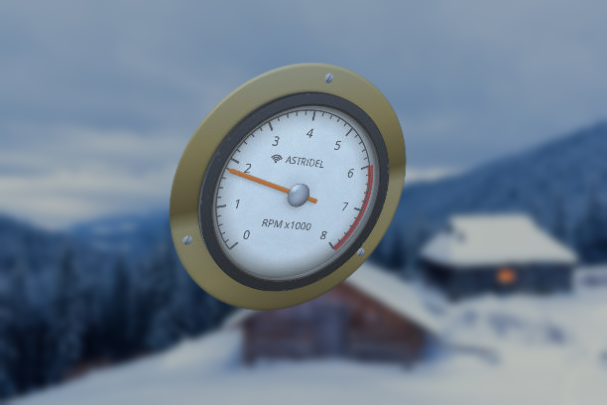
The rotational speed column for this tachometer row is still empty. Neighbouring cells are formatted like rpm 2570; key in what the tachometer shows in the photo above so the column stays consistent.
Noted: rpm 1800
